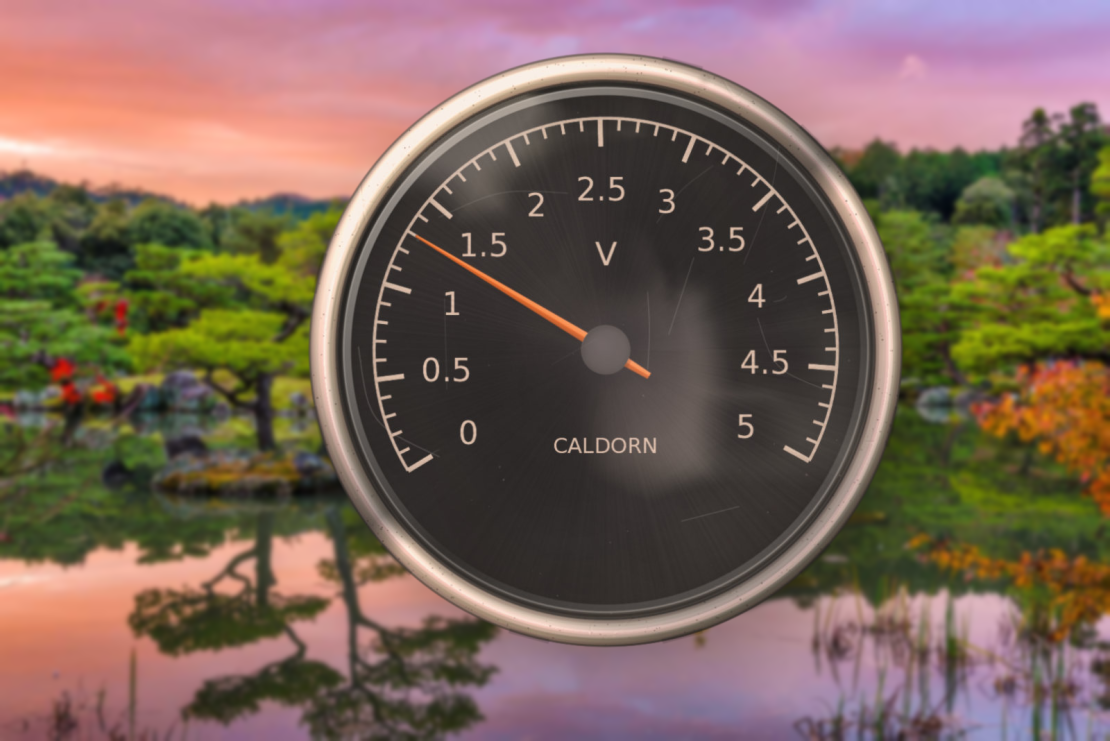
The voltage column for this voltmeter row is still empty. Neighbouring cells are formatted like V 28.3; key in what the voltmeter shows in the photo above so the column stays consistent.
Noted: V 1.3
